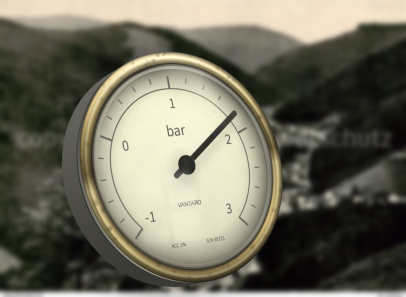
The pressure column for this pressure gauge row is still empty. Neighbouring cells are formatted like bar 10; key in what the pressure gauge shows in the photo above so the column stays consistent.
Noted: bar 1.8
